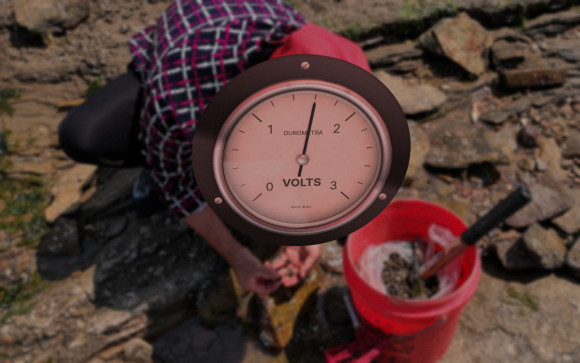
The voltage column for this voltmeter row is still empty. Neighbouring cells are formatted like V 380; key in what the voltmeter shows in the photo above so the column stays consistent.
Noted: V 1.6
